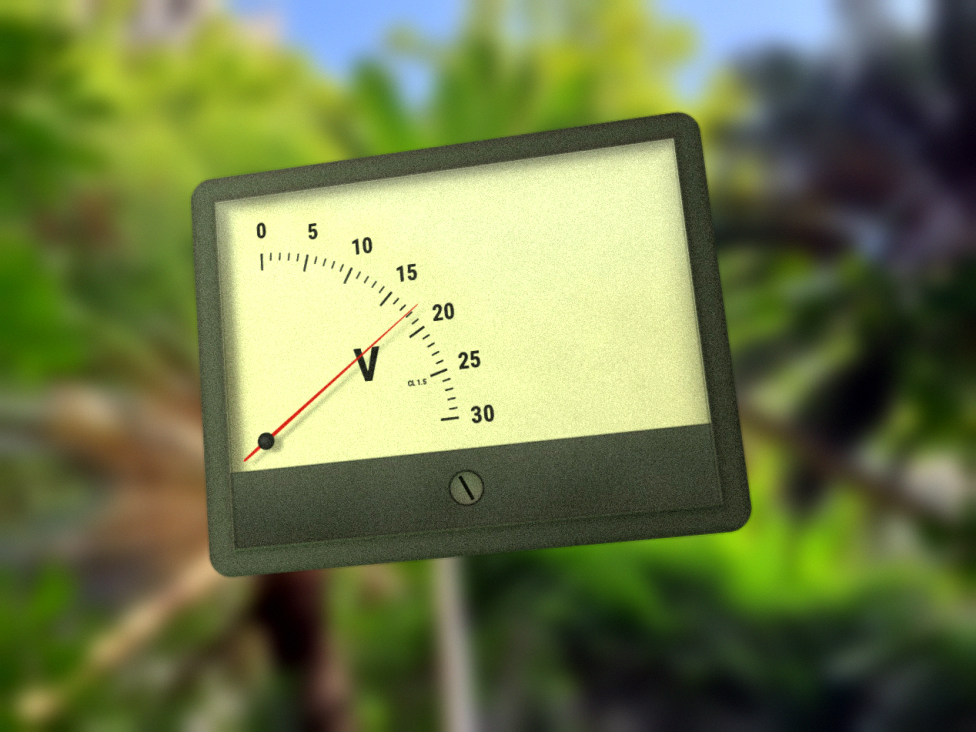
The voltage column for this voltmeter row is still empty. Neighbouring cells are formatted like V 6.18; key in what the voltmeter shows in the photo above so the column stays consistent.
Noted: V 18
